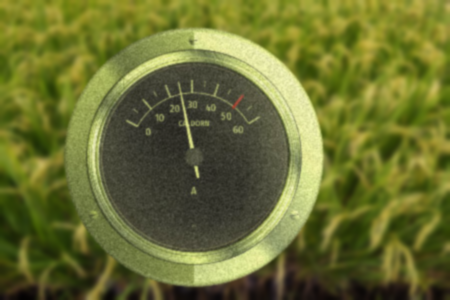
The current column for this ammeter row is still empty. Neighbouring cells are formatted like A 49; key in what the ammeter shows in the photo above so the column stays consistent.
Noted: A 25
